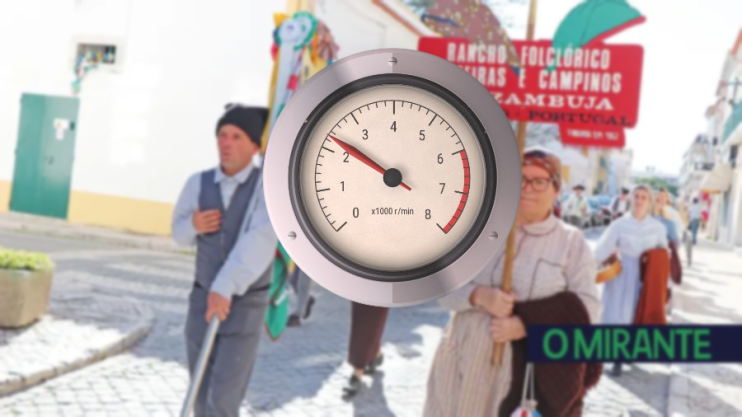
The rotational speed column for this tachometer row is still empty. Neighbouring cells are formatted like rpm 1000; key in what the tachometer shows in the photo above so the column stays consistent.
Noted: rpm 2300
